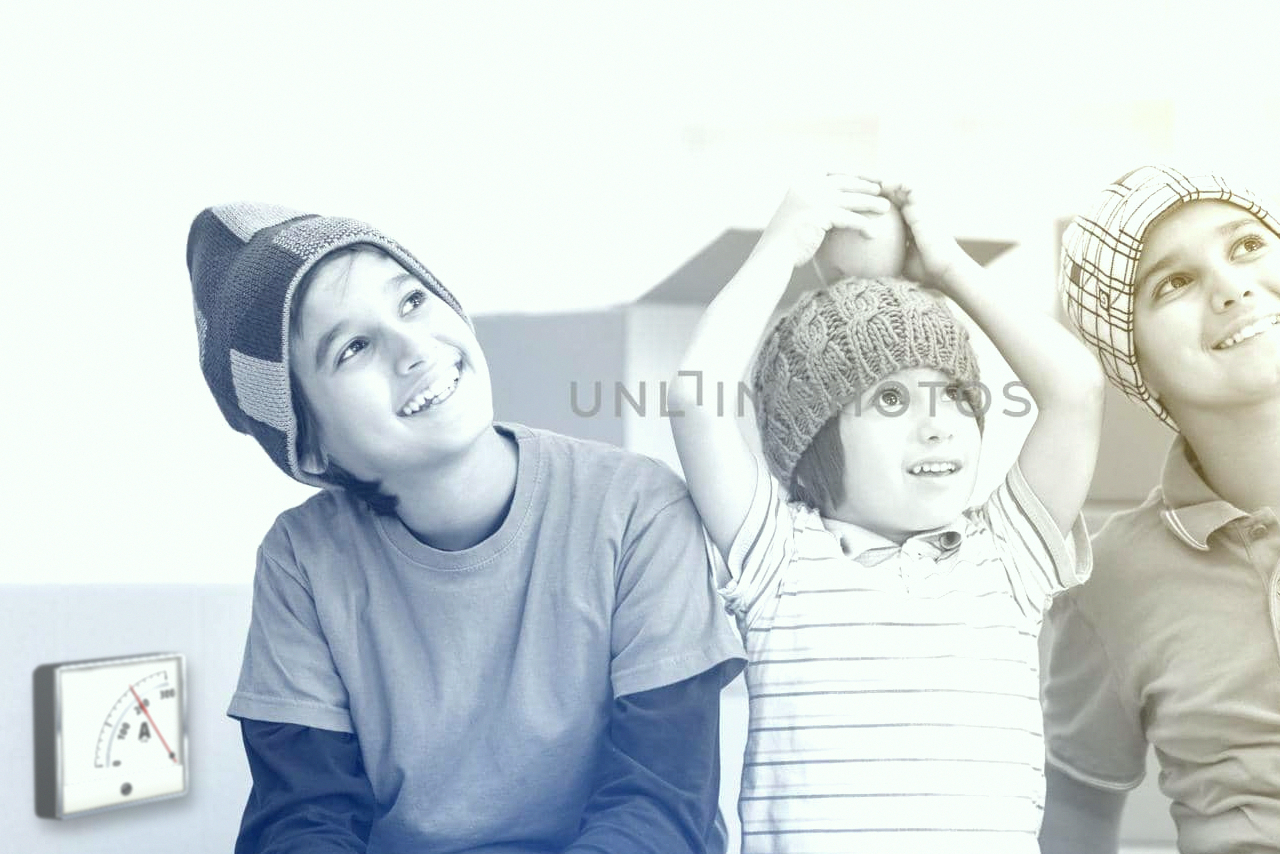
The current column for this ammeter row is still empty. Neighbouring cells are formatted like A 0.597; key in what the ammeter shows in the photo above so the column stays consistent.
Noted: A 200
